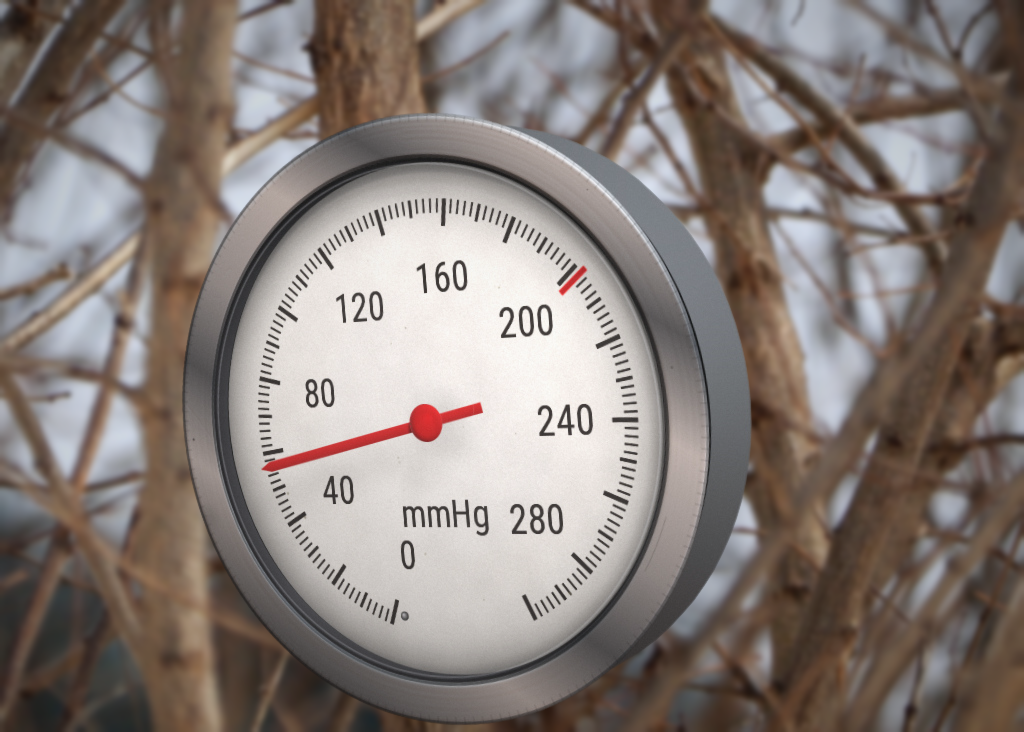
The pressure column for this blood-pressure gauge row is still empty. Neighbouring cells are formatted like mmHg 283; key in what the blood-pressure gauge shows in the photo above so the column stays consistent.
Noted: mmHg 56
